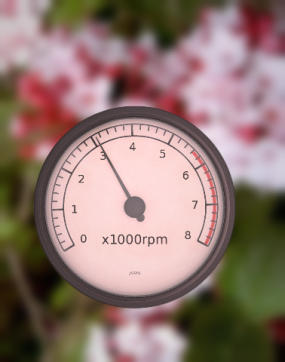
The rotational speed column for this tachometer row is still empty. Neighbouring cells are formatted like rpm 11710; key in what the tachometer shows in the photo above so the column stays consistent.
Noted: rpm 3100
